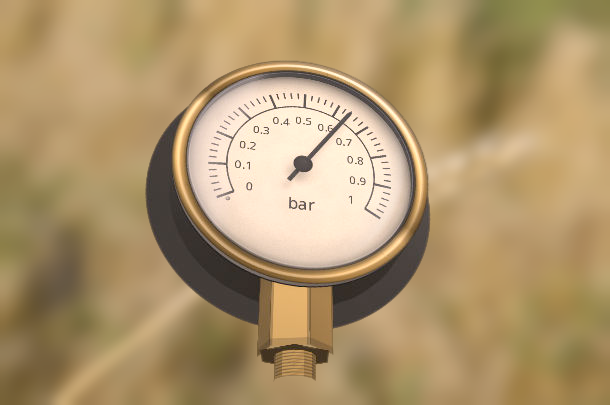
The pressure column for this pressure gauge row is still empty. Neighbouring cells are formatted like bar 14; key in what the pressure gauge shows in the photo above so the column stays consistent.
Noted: bar 0.64
